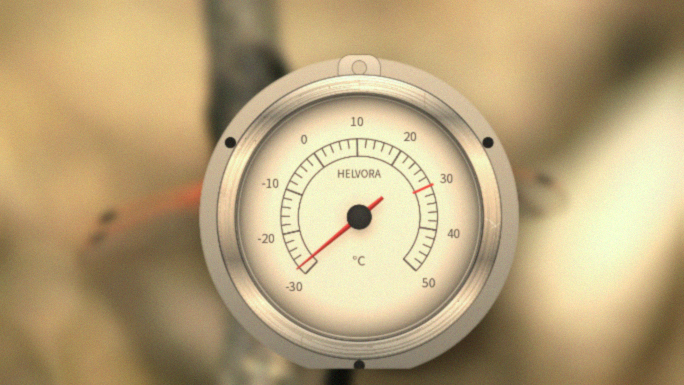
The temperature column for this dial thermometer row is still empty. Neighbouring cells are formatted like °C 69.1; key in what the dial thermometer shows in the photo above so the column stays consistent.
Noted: °C -28
